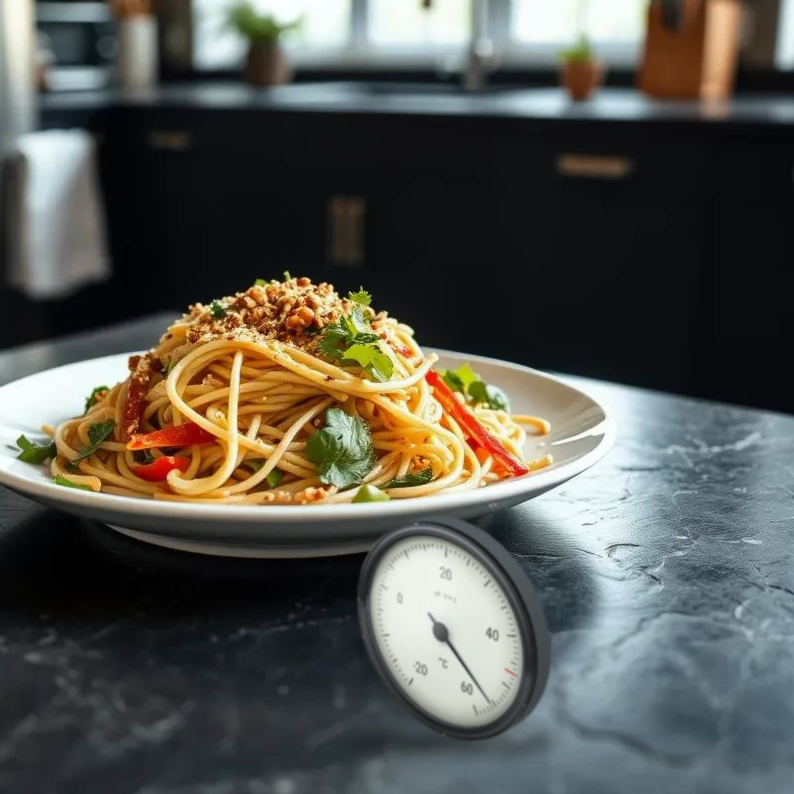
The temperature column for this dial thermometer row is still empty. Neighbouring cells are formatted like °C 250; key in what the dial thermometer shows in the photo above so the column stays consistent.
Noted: °C 55
